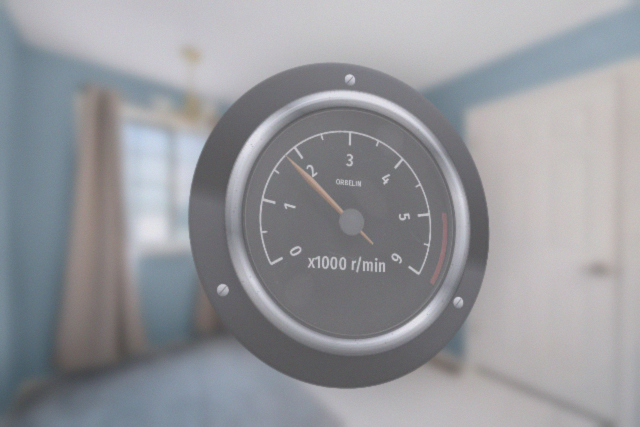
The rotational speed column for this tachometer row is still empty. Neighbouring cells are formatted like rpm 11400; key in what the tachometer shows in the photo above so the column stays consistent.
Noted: rpm 1750
